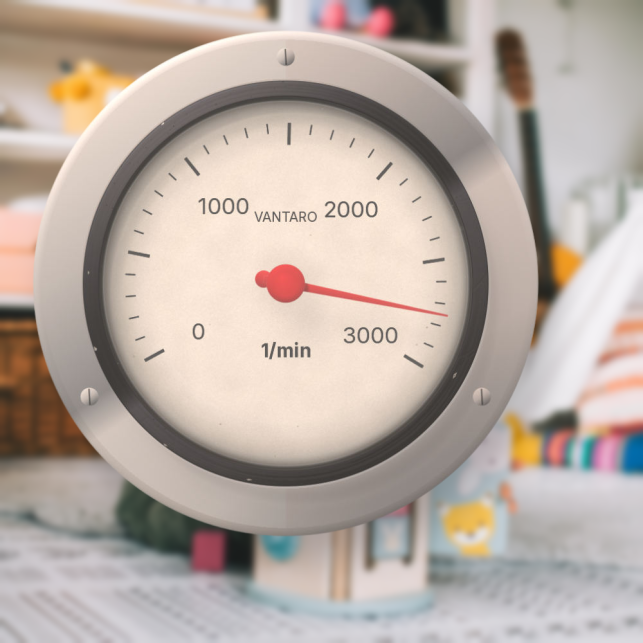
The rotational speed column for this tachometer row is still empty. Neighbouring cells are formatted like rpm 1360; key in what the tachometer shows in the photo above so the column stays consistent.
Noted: rpm 2750
